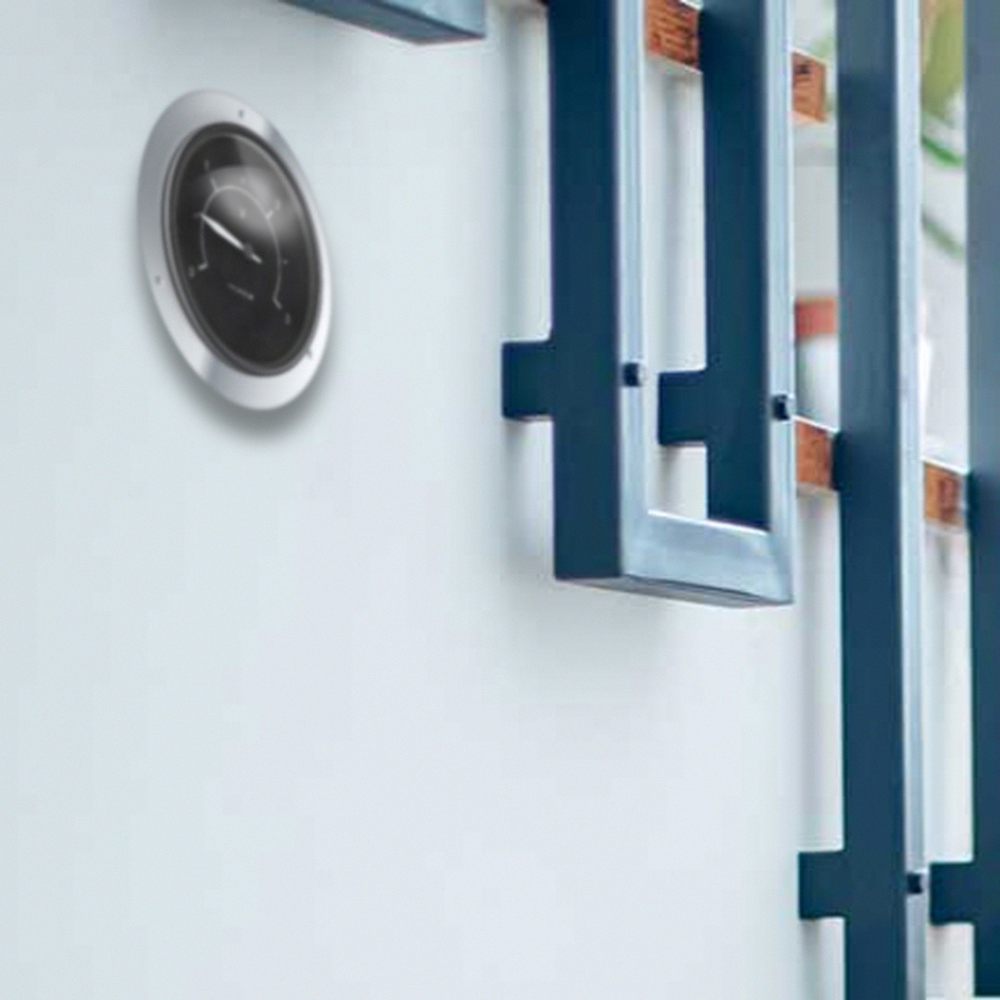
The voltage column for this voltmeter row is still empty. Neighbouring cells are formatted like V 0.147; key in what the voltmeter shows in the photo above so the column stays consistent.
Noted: V 0.5
